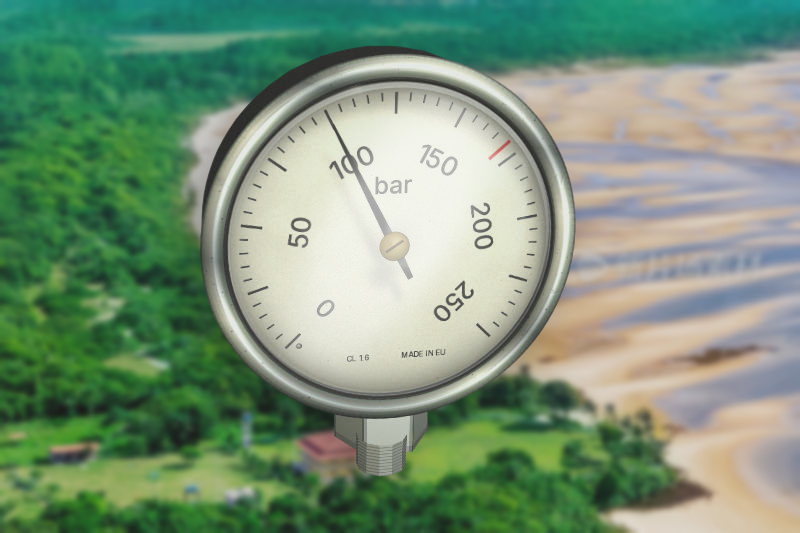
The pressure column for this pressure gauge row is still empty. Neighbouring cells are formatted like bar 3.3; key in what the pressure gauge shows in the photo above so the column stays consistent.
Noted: bar 100
